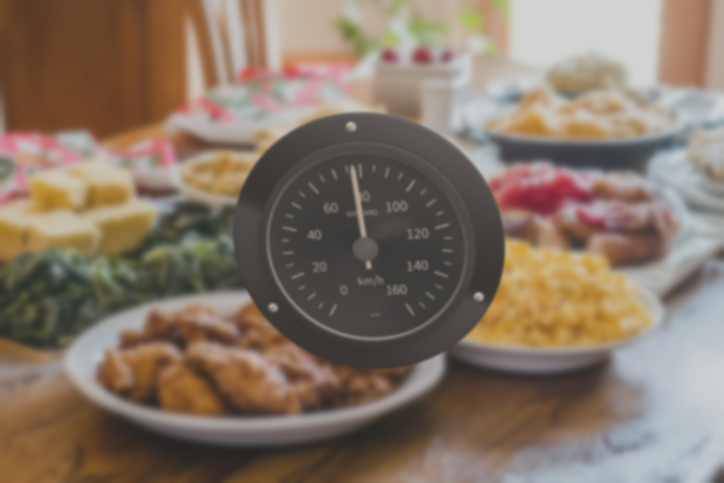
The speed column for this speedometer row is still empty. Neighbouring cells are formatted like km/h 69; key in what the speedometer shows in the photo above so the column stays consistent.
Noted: km/h 77.5
